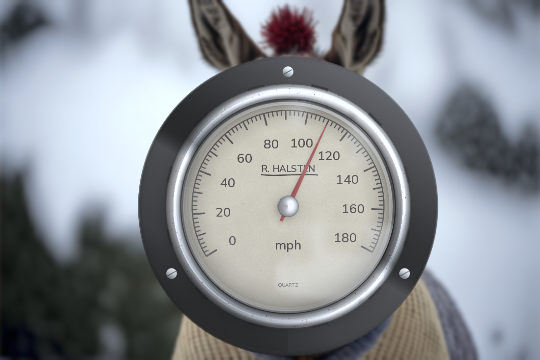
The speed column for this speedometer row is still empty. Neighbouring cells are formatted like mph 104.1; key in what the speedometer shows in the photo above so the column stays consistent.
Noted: mph 110
